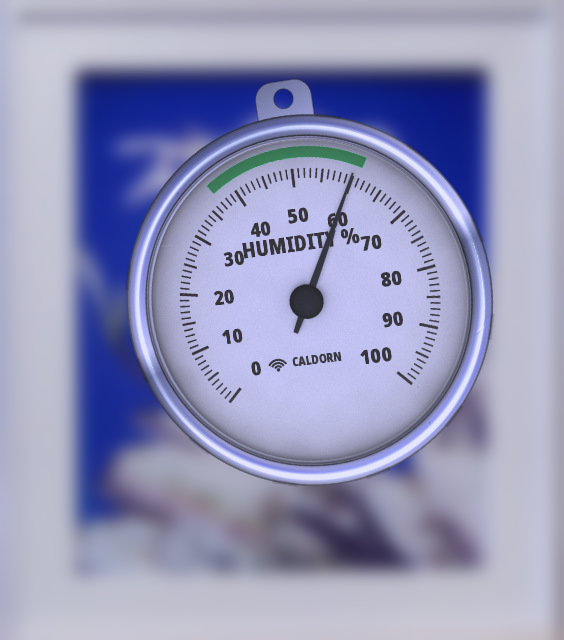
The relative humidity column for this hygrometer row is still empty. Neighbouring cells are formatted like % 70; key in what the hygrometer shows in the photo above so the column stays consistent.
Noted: % 60
